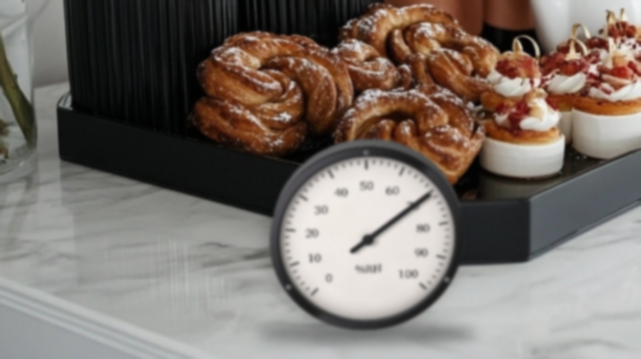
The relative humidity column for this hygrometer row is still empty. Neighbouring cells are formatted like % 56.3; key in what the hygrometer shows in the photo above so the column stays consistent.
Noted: % 70
